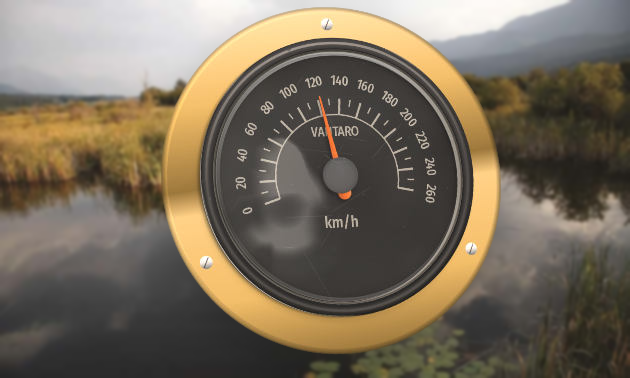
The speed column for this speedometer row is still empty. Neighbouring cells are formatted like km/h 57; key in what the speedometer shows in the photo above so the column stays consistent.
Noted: km/h 120
